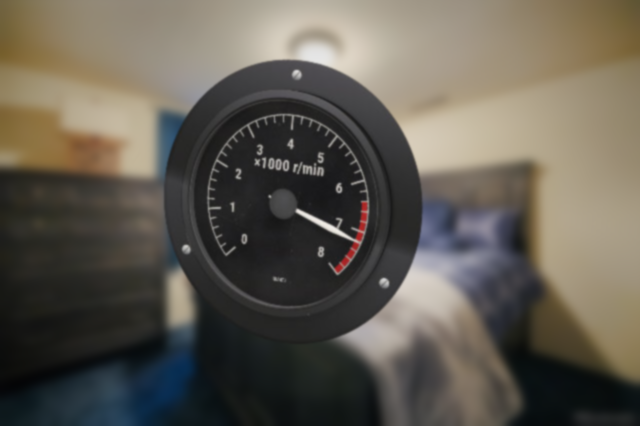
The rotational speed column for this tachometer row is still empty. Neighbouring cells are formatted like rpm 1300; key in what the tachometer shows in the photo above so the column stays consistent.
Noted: rpm 7200
